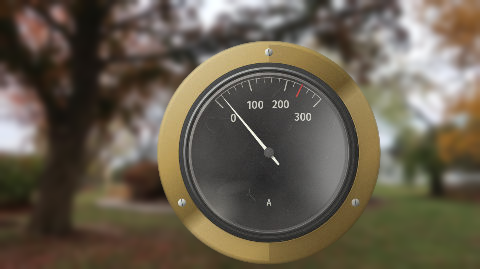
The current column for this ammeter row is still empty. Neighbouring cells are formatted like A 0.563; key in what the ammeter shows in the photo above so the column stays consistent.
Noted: A 20
